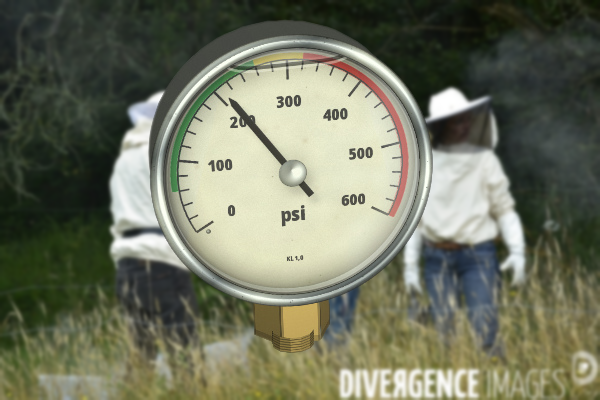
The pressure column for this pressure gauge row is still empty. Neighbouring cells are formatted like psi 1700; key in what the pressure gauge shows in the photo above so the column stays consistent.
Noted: psi 210
